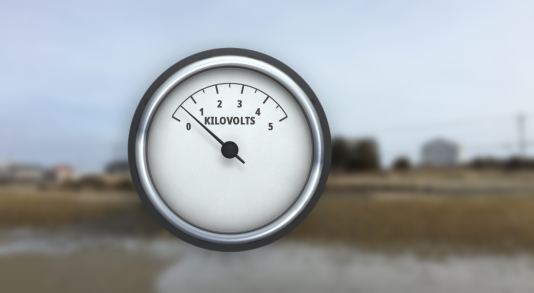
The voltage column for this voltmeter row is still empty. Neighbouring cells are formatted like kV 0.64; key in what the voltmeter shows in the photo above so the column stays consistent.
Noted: kV 0.5
